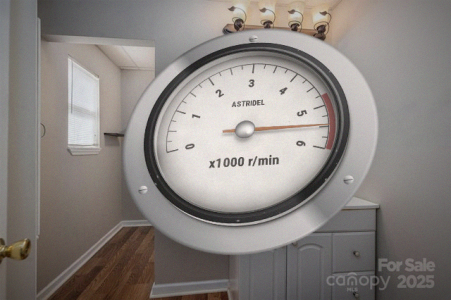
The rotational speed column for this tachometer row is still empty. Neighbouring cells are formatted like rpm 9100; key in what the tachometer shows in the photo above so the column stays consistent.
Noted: rpm 5500
